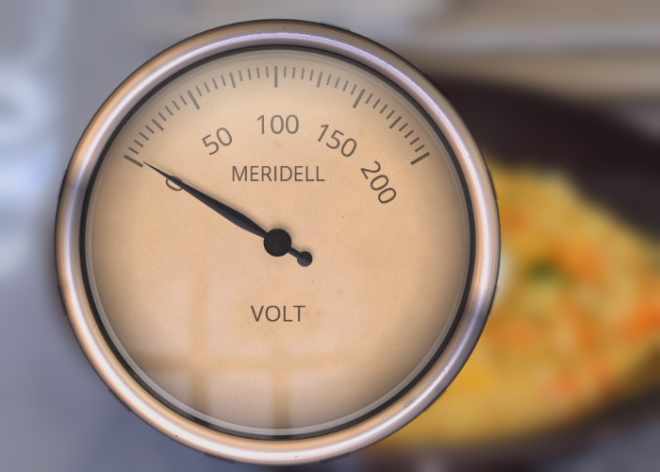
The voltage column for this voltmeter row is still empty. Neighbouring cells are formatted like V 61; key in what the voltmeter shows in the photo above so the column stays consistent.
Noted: V 2.5
